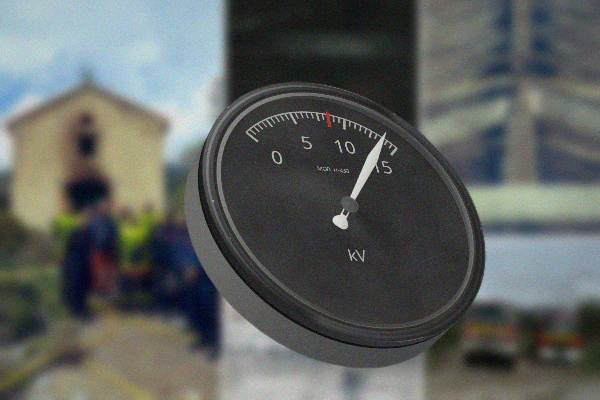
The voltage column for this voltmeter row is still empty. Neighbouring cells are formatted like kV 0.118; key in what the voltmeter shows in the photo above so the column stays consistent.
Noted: kV 13.5
